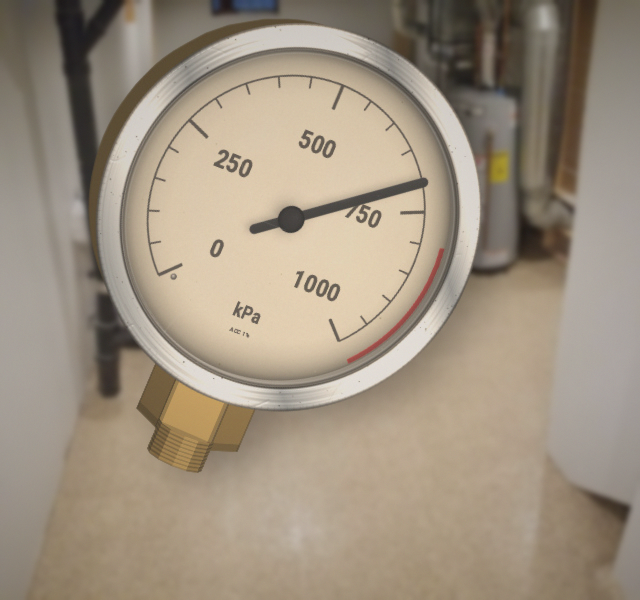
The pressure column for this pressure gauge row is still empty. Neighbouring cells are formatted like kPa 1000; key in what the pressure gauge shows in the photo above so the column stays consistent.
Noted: kPa 700
